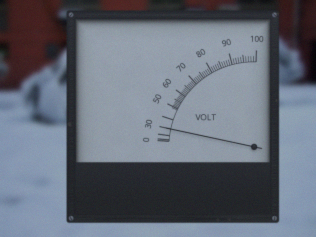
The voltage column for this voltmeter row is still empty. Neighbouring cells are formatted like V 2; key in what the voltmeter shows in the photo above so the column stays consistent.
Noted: V 30
